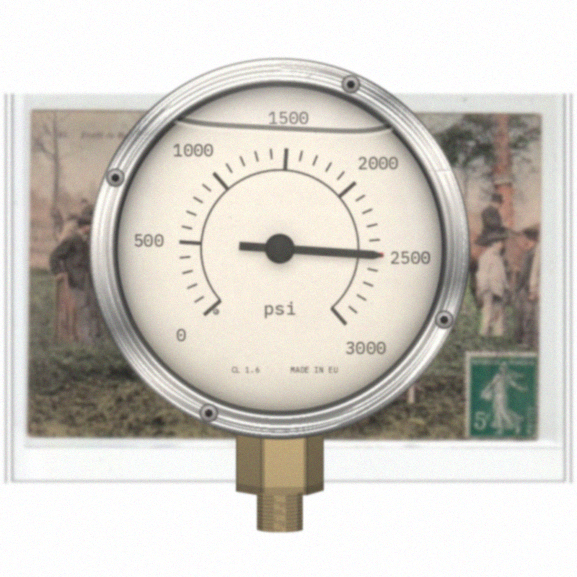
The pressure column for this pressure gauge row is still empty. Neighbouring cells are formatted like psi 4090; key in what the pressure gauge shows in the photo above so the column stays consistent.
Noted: psi 2500
